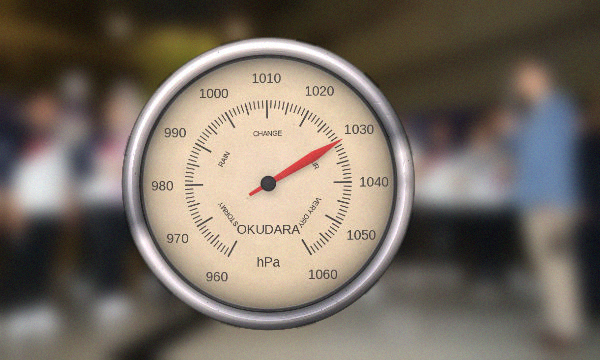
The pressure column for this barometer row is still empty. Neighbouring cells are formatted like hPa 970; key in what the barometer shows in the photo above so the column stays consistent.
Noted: hPa 1030
